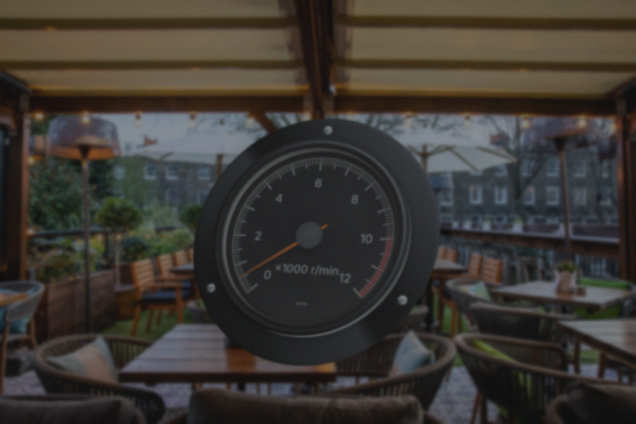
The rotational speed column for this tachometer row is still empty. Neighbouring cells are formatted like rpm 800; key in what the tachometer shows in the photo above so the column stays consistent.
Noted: rpm 500
